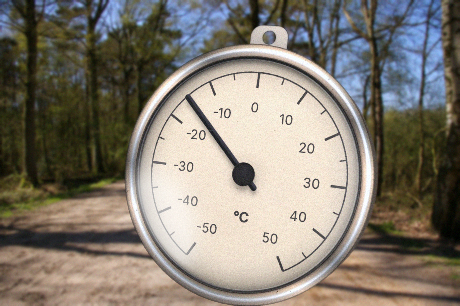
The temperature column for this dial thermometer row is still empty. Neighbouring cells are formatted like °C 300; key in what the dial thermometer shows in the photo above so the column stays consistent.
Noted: °C -15
